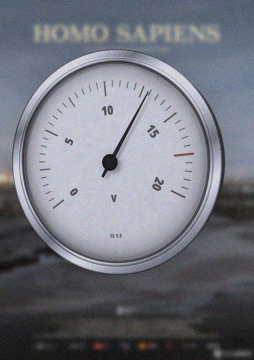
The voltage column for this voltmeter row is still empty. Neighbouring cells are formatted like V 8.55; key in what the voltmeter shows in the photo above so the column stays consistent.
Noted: V 13
